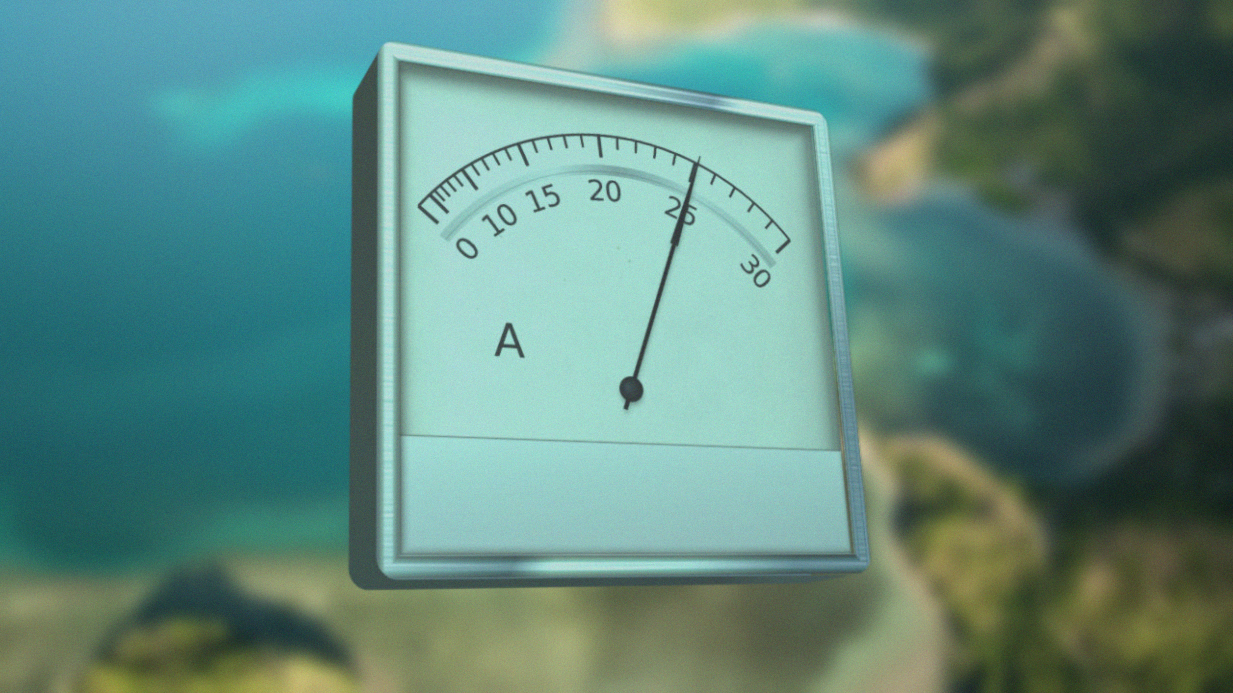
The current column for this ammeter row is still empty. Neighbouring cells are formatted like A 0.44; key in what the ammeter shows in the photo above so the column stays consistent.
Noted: A 25
